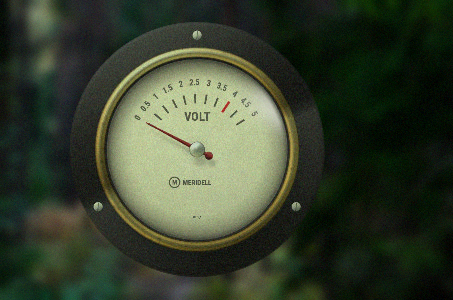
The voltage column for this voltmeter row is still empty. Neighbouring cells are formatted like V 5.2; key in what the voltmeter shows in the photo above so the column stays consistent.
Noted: V 0
